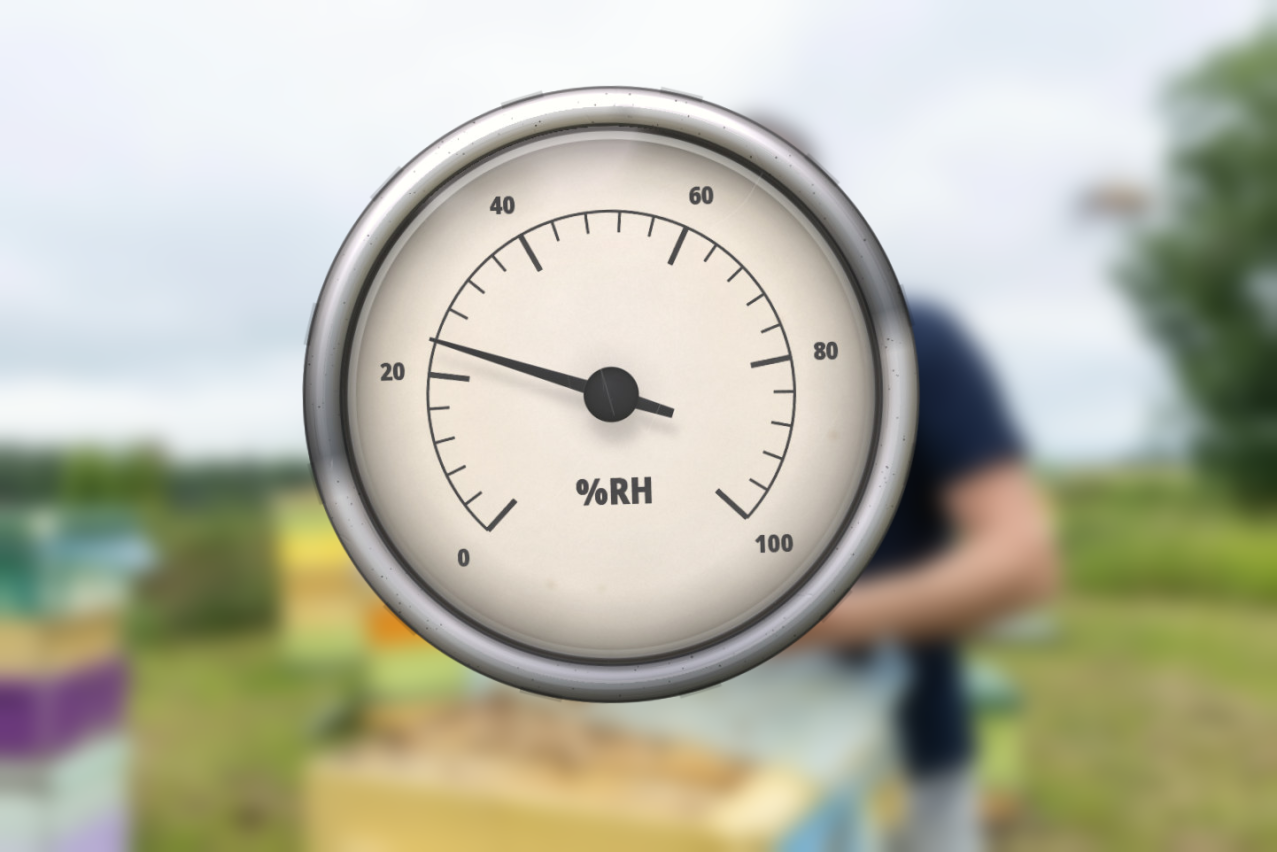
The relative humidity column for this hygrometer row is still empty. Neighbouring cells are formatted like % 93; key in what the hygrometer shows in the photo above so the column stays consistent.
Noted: % 24
